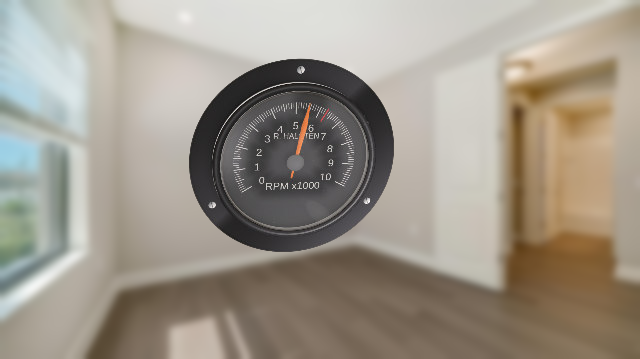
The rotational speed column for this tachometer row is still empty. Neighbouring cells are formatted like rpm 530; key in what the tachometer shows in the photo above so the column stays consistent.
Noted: rpm 5500
